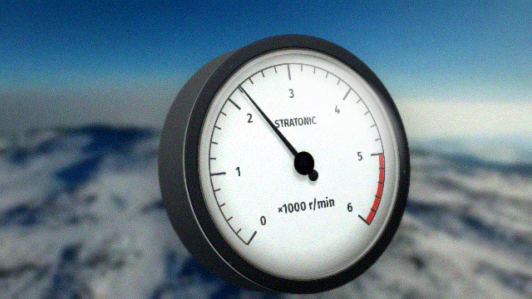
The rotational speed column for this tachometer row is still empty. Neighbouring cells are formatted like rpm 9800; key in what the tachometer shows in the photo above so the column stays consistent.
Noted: rpm 2200
